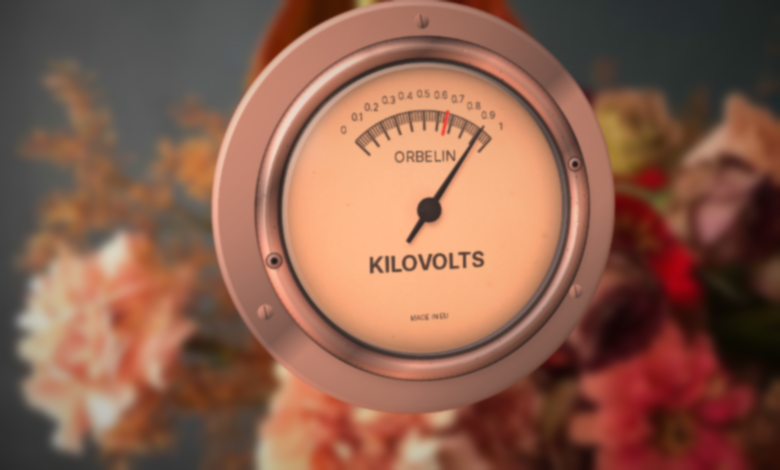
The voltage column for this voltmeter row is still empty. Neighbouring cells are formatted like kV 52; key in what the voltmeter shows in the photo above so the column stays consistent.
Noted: kV 0.9
